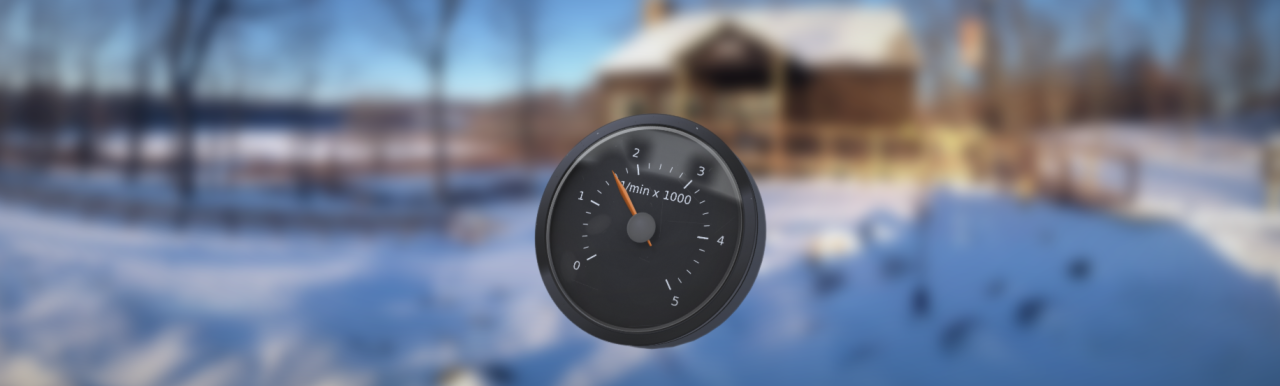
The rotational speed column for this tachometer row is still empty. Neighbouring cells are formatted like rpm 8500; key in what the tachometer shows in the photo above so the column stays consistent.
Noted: rpm 1600
